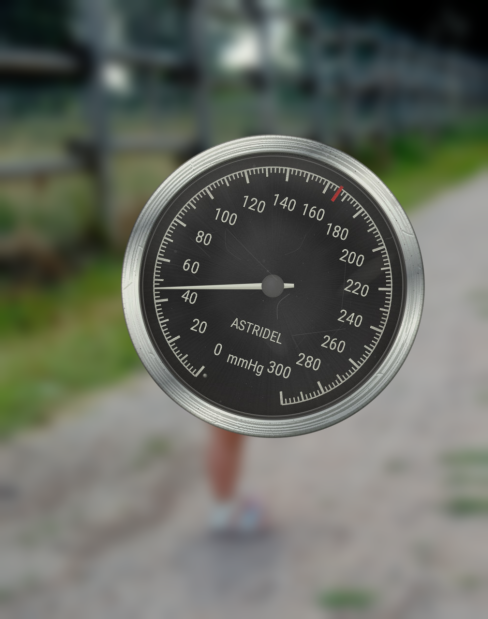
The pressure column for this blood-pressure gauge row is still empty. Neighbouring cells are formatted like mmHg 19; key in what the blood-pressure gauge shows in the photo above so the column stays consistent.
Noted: mmHg 46
